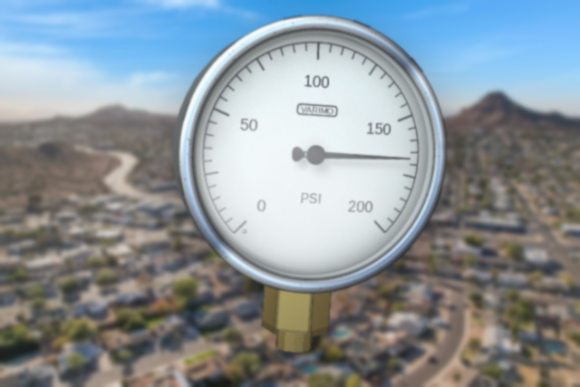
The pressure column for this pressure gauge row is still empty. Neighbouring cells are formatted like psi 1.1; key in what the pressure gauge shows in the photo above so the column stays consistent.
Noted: psi 167.5
